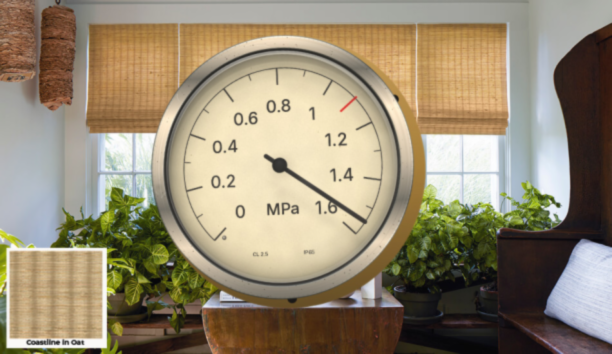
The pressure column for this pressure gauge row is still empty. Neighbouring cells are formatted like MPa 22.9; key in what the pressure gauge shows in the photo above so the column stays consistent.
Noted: MPa 1.55
